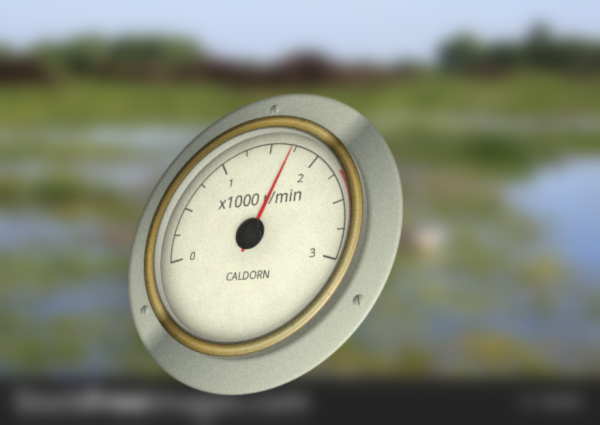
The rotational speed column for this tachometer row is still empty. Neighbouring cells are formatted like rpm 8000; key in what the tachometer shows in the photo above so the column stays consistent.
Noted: rpm 1750
